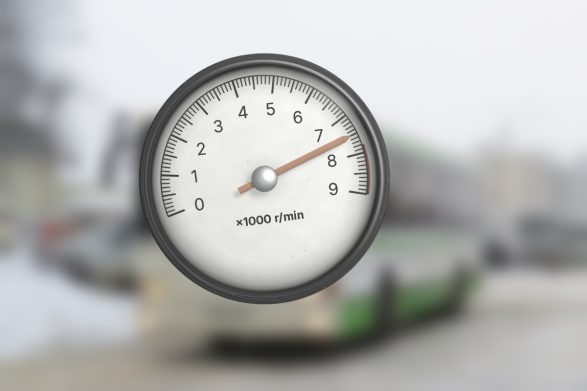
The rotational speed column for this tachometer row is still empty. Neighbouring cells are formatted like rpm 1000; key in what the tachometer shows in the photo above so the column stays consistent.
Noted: rpm 7500
